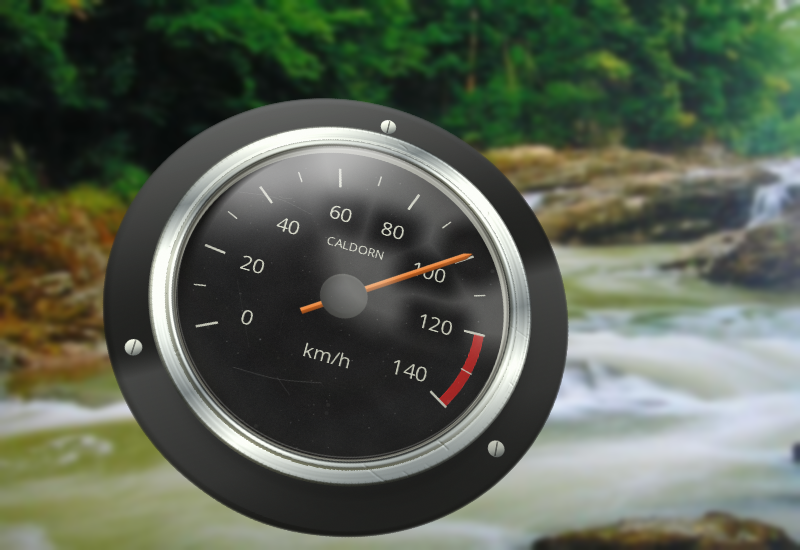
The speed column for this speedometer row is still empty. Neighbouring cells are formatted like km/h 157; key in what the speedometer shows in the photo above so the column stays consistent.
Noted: km/h 100
